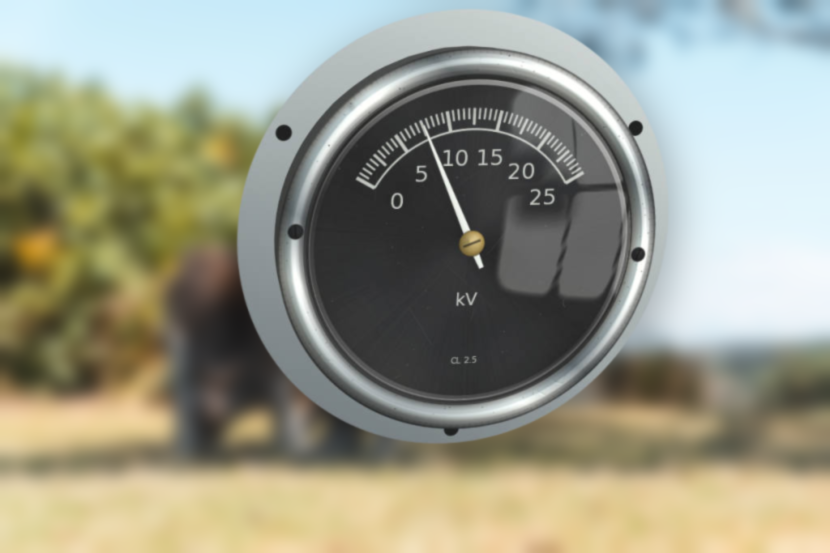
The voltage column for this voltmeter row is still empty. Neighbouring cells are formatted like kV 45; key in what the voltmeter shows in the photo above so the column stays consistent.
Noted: kV 7.5
